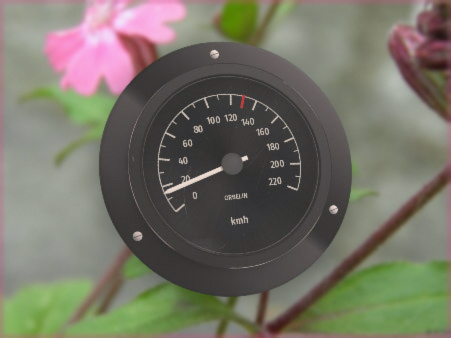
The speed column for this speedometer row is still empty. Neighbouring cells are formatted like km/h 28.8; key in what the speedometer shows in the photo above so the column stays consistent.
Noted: km/h 15
